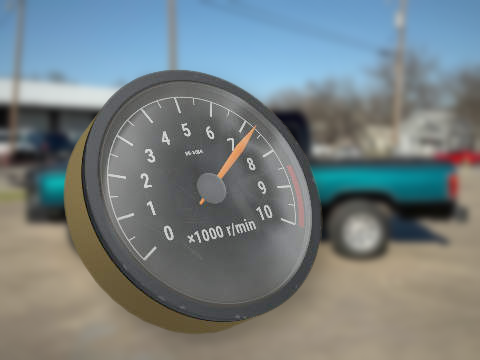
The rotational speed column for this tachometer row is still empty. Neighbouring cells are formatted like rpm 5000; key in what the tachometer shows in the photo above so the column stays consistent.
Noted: rpm 7250
